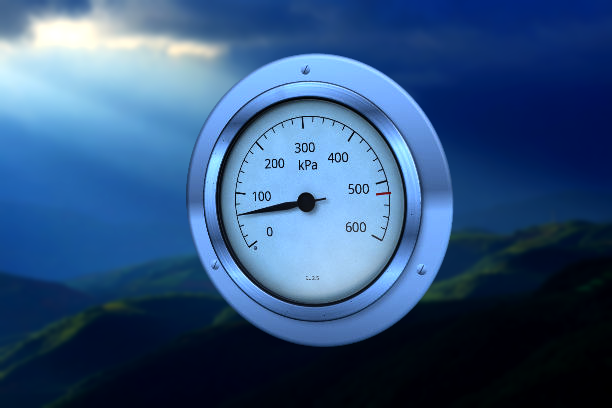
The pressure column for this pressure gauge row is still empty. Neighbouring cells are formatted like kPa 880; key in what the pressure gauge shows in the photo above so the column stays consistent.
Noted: kPa 60
